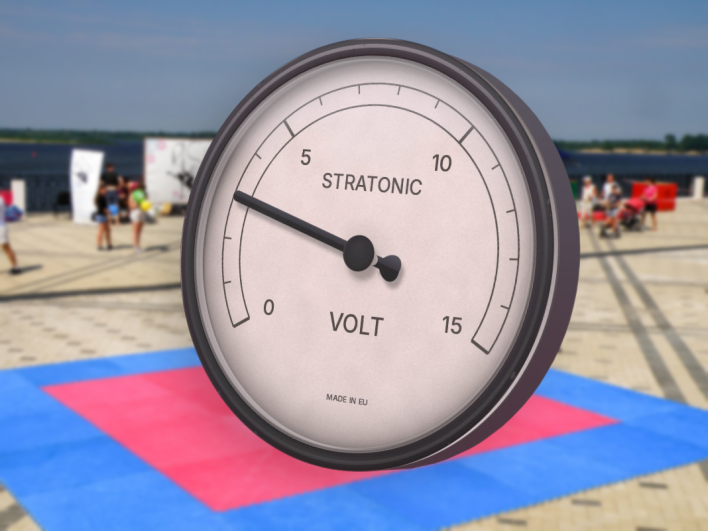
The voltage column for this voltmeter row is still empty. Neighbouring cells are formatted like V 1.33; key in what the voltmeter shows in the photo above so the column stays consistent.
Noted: V 3
